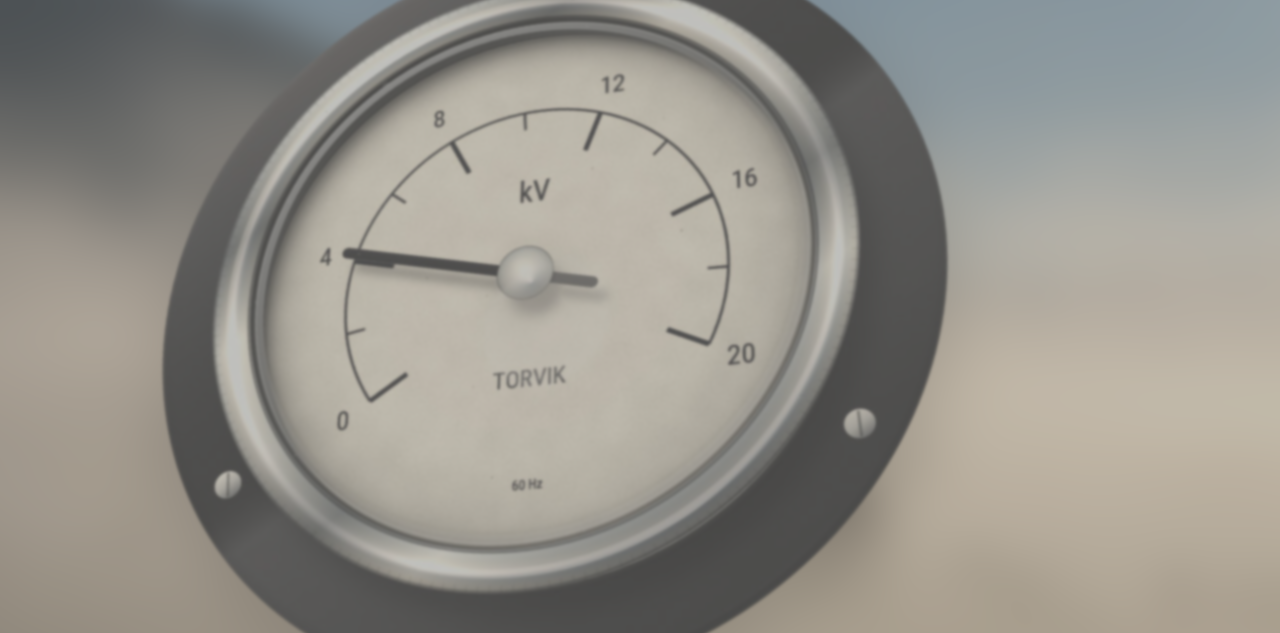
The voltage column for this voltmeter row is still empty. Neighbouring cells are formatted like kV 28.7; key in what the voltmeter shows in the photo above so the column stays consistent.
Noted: kV 4
